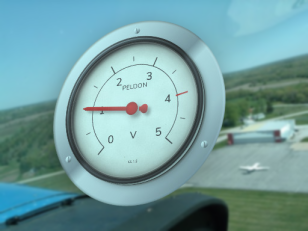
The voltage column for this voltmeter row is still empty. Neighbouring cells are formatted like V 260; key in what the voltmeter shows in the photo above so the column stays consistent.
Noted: V 1
